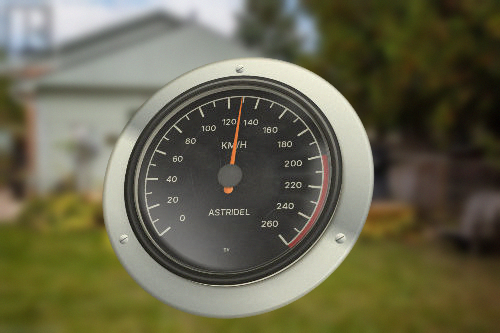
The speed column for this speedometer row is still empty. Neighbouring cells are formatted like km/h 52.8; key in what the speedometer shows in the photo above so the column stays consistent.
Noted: km/h 130
